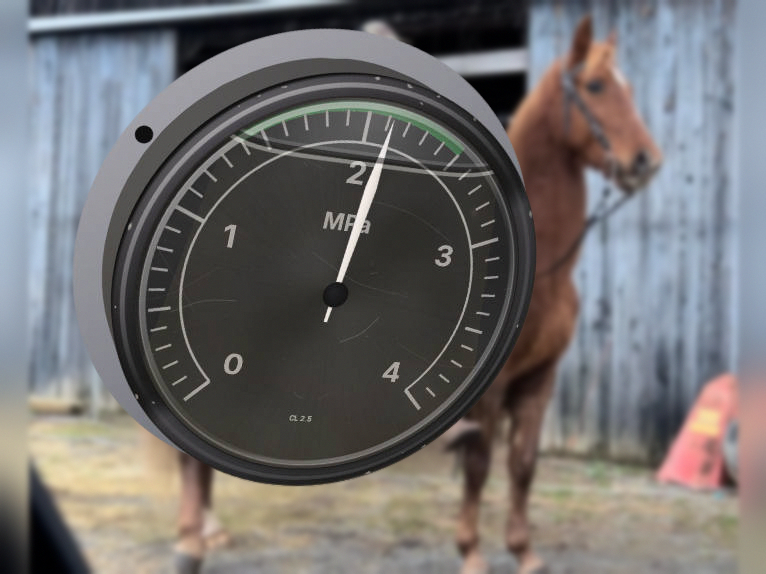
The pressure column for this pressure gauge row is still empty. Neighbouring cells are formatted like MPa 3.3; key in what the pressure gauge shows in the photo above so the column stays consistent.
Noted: MPa 2.1
